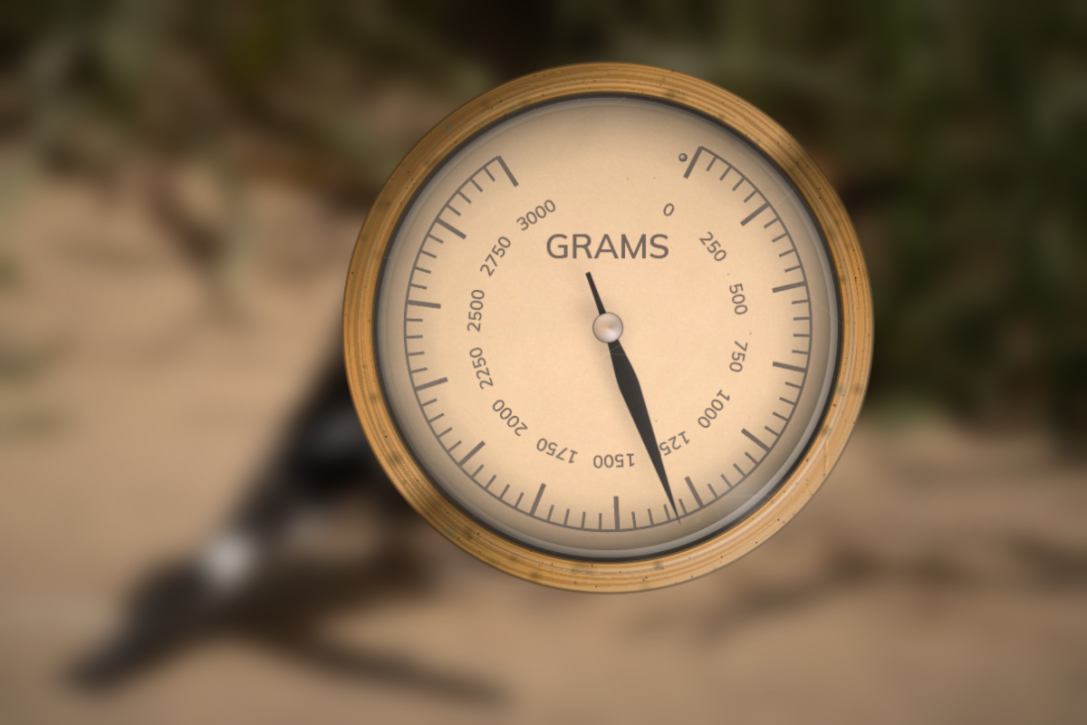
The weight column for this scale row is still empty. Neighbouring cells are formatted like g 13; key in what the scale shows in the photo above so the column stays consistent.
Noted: g 1325
